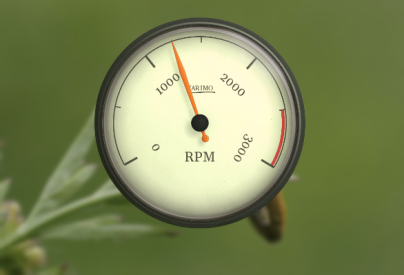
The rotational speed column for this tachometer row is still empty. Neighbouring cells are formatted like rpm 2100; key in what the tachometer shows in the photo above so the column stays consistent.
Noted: rpm 1250
